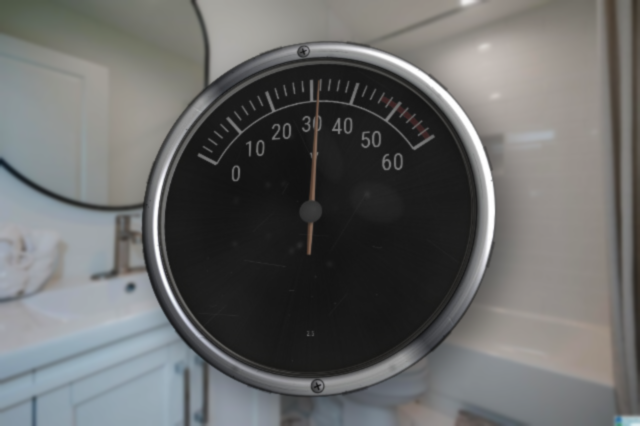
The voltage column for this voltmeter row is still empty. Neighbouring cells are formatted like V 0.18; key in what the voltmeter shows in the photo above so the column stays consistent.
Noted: V 32
